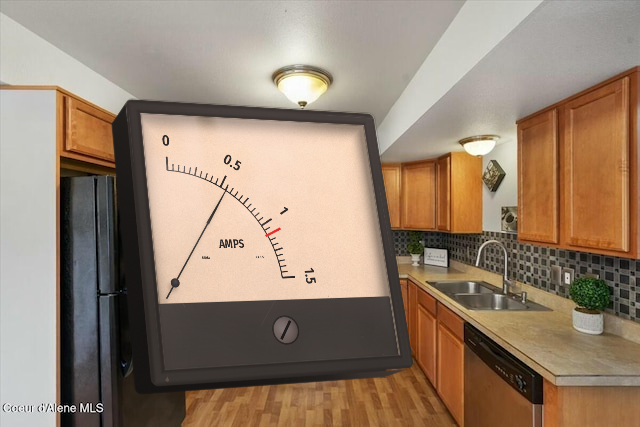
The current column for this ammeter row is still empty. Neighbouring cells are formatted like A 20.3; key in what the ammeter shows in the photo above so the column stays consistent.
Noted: A 0.55
